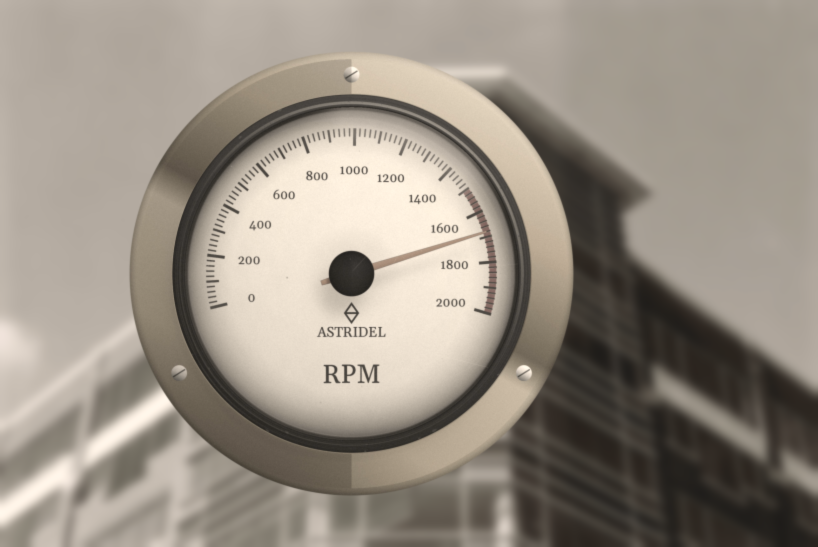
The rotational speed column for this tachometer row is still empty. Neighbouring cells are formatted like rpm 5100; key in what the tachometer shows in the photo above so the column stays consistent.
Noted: rpm 1680
